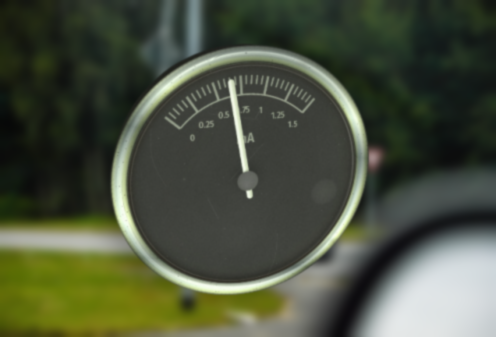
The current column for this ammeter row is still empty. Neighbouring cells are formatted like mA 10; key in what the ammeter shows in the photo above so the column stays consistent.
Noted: mA 0.65
